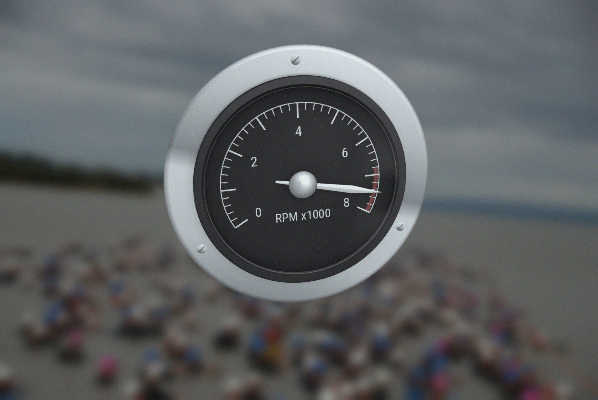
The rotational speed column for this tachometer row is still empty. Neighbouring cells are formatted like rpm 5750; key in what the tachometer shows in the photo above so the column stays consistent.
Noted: rpm 7400
